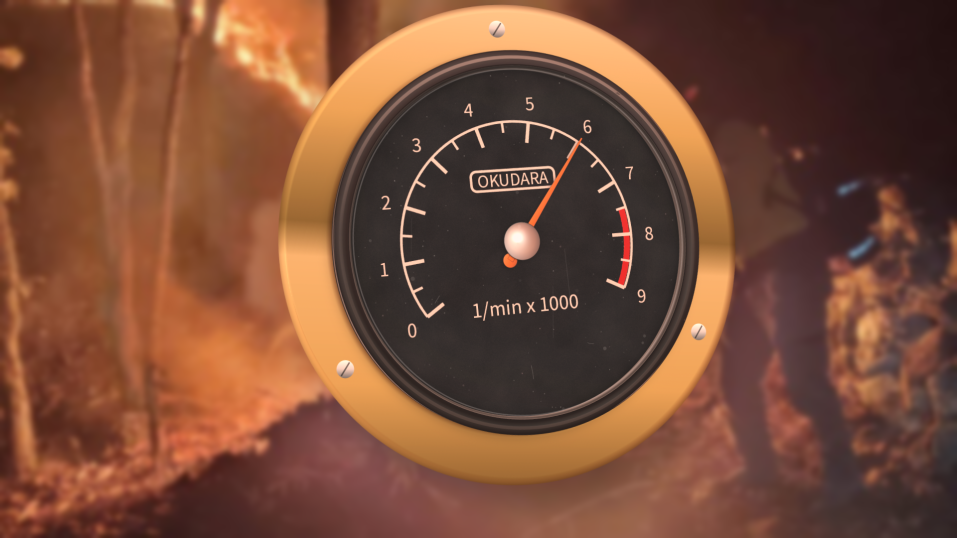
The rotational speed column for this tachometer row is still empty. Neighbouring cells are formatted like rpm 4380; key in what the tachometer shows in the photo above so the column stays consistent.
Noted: rpm 6000
